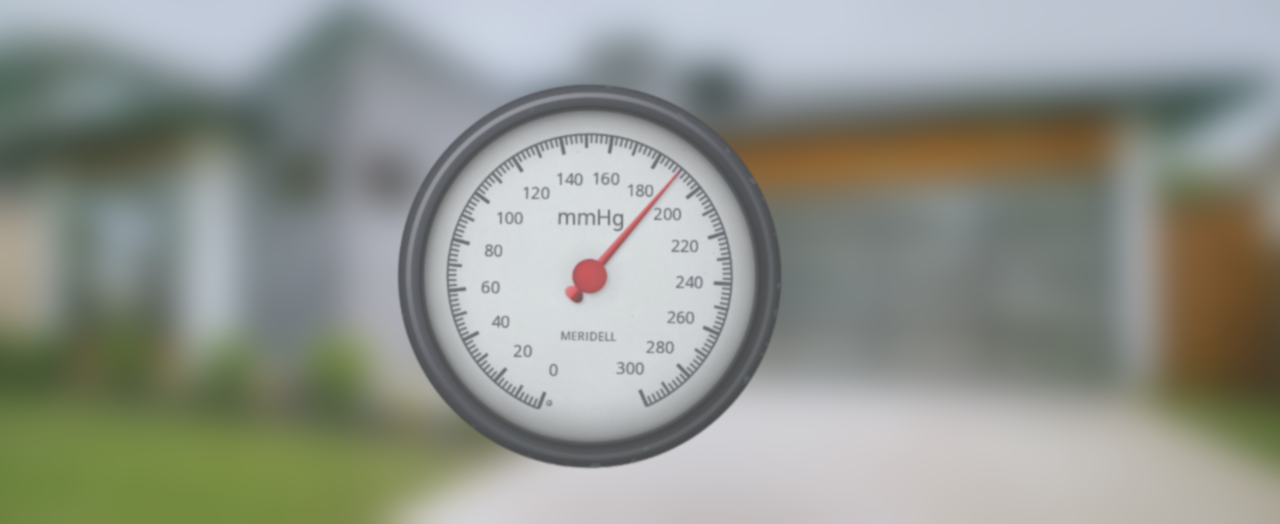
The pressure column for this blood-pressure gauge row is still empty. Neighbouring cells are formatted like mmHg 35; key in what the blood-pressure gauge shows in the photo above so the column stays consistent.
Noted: mmHg 190
